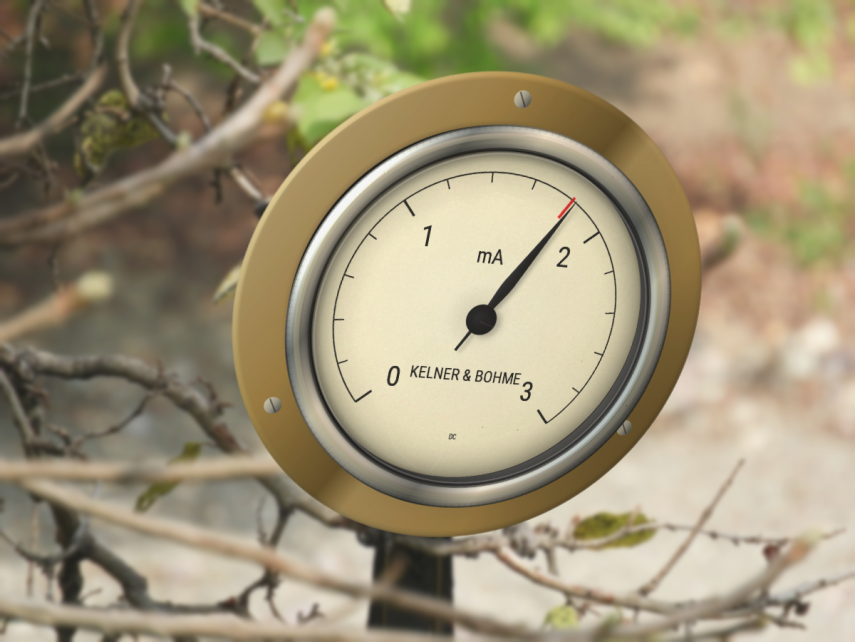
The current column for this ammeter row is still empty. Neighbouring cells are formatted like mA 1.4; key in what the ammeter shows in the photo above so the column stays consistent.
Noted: mA 1.8
